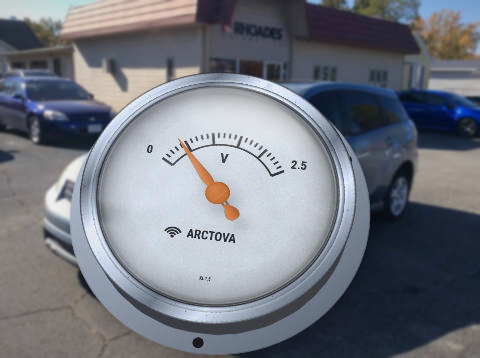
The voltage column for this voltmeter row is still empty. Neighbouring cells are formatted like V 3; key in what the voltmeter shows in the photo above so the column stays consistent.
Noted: V 0.4
